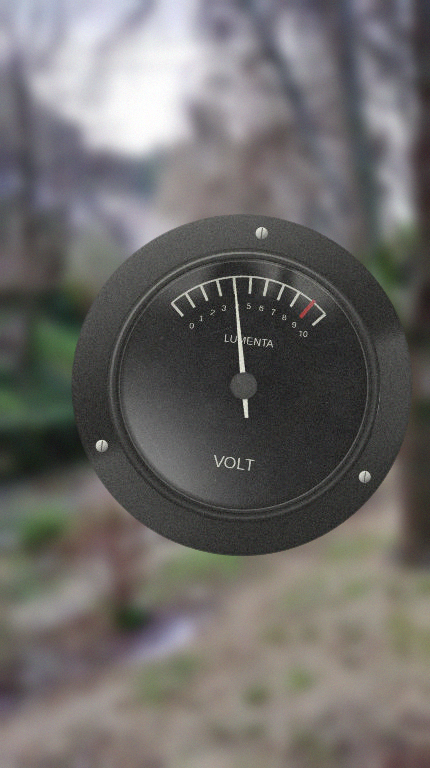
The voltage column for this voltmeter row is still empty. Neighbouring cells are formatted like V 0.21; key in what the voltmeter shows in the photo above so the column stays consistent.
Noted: V 4
